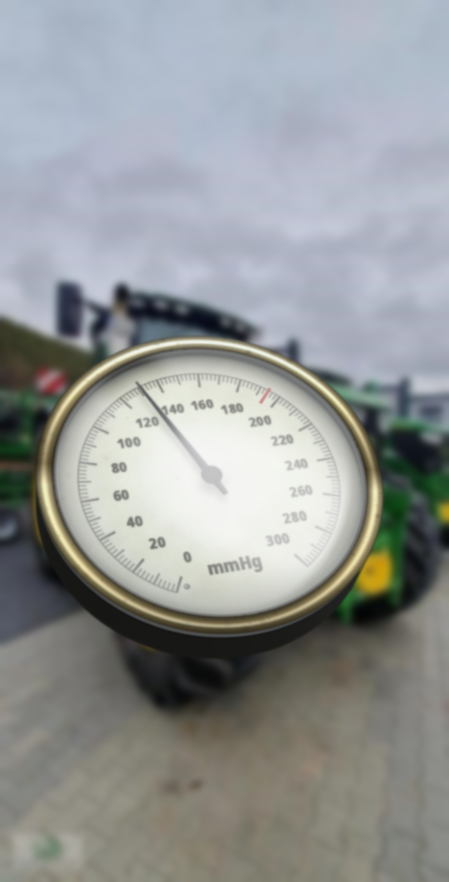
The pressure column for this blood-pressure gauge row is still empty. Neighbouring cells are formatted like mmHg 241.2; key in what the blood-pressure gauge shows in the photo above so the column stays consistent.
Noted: mmHg 130
